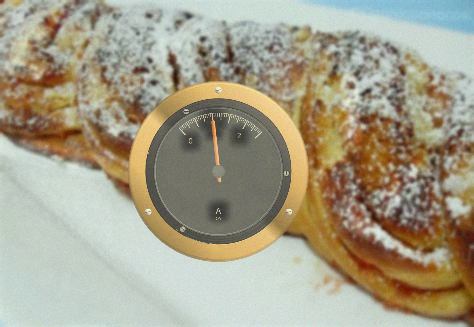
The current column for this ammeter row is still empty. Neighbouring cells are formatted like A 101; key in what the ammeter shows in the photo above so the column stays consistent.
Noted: A 1
